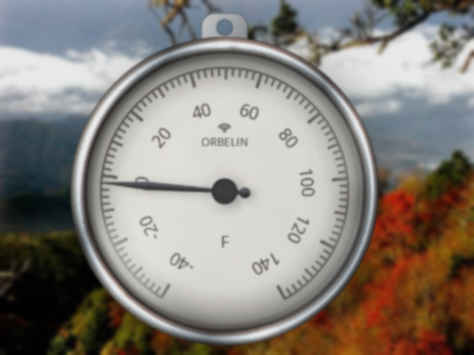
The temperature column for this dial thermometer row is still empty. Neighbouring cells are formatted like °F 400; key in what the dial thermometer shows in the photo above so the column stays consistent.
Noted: °F -2
